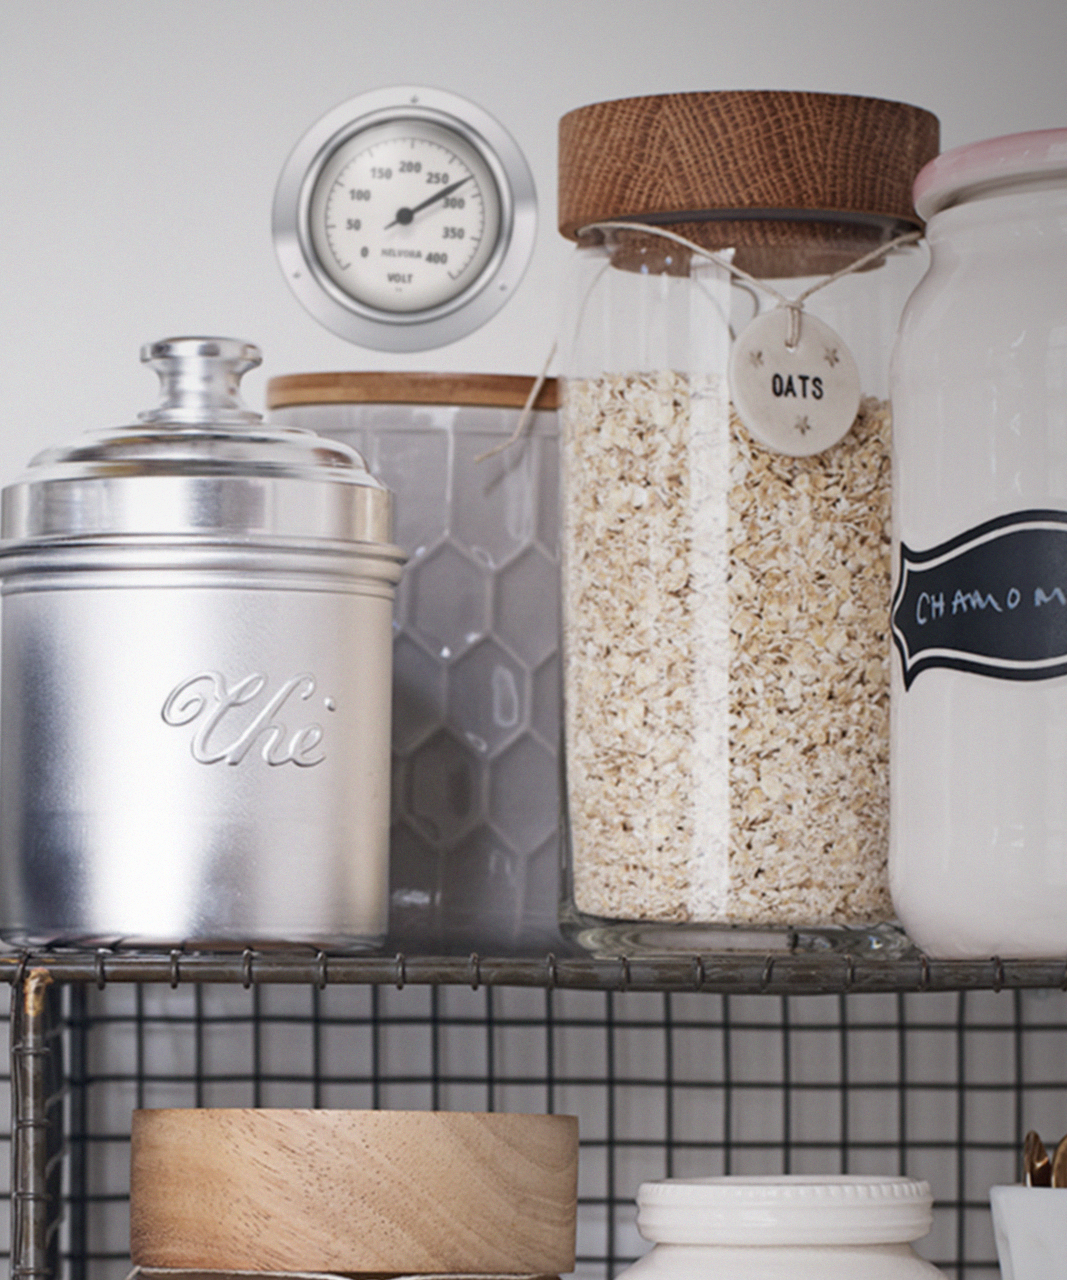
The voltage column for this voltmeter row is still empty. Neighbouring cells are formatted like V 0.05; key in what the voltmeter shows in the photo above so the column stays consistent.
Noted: V 280
